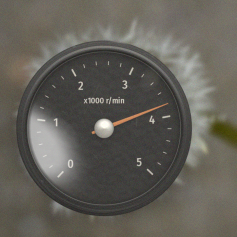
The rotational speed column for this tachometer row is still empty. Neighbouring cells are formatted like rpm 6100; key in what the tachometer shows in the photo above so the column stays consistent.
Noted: rpm 3800
